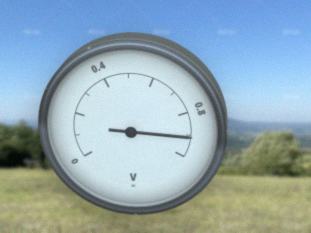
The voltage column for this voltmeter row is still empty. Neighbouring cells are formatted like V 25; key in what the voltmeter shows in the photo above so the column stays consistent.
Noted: V 0.9
